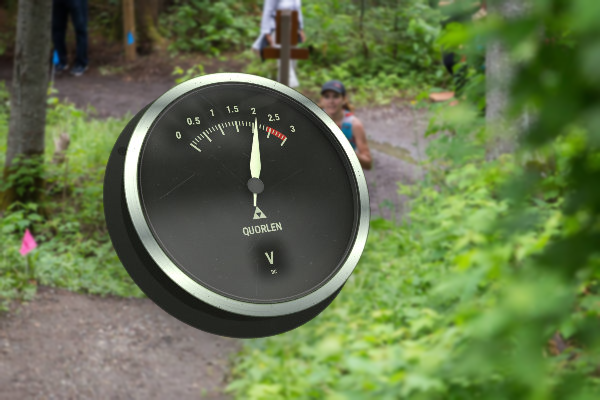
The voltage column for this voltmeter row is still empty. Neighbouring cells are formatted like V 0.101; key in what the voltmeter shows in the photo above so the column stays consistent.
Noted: V 2
